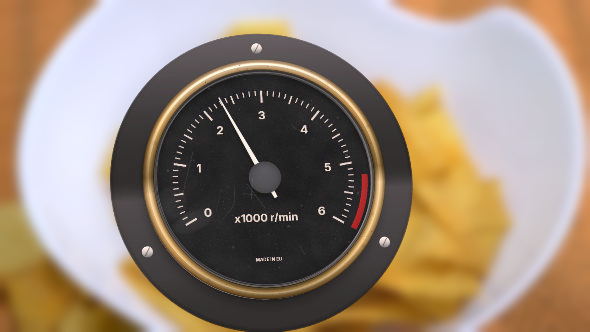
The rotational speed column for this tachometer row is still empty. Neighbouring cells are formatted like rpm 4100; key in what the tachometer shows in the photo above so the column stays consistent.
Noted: rpm 2300
